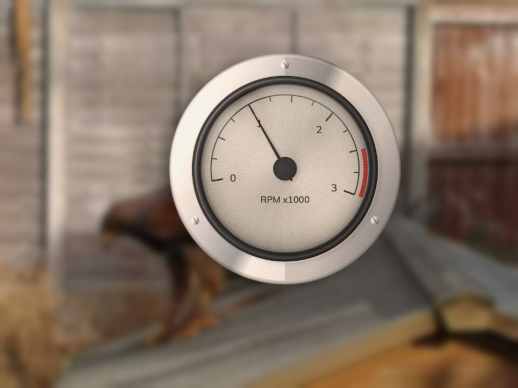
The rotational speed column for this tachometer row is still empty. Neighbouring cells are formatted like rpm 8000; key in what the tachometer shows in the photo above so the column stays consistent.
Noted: rpm 1000
